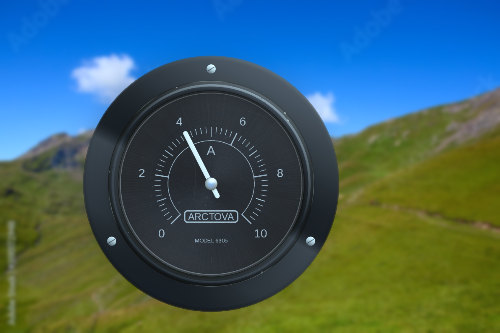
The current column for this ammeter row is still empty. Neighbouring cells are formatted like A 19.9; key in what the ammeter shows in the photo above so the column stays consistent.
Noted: A 4
